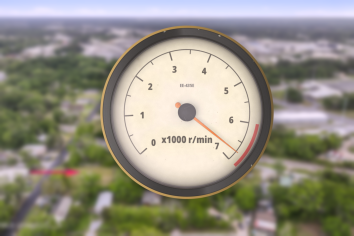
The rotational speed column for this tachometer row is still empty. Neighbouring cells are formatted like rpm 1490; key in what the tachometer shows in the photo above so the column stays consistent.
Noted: rpm 6750
